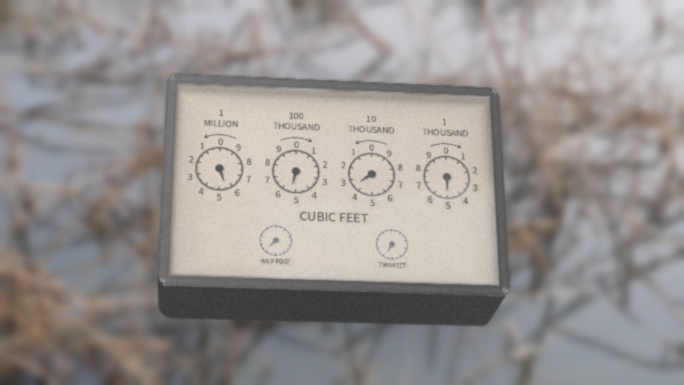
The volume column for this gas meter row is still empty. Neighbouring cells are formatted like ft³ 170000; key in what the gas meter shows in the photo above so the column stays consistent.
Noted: ft³ 553500
